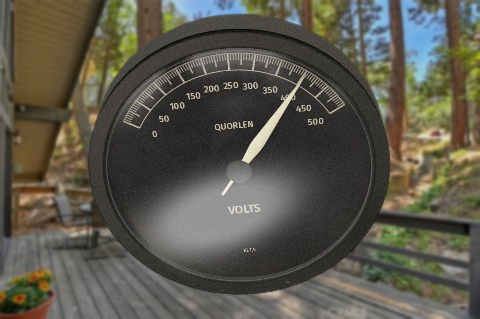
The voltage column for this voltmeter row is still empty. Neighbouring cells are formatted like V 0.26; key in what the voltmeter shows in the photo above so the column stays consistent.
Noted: V 400
